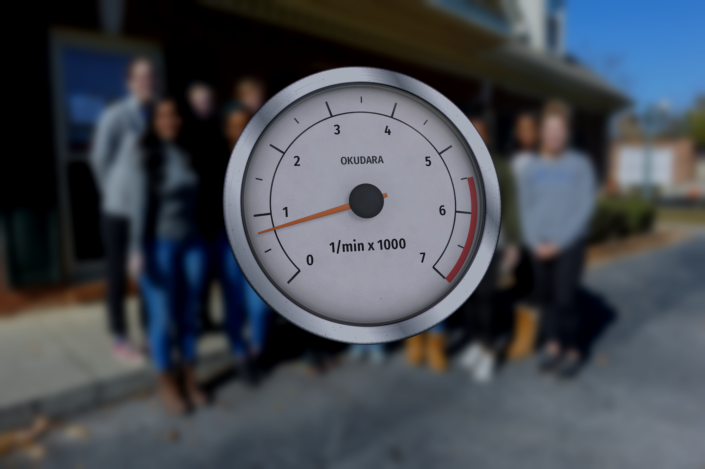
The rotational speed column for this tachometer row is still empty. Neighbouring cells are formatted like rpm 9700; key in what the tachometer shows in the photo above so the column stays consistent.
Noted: rpm 750
